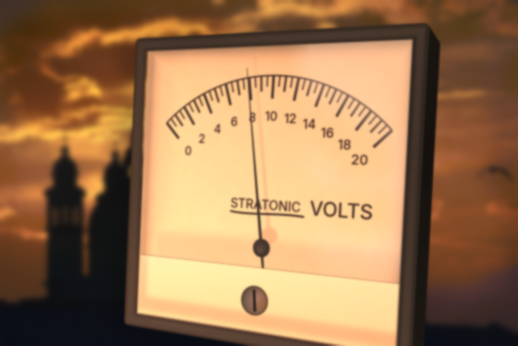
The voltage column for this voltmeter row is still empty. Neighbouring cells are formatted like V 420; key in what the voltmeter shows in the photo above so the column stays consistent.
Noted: V 8
